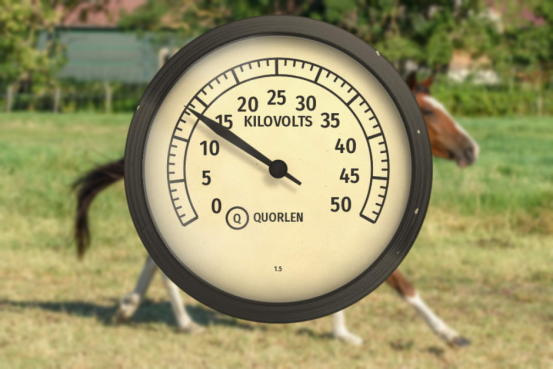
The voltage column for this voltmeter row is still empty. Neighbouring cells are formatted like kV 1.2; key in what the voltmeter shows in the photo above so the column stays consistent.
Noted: kV 13.5
